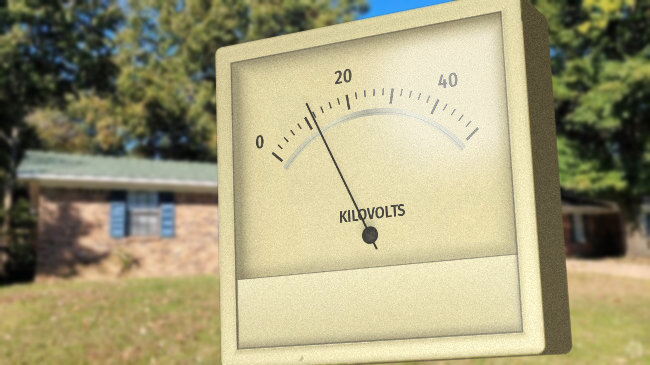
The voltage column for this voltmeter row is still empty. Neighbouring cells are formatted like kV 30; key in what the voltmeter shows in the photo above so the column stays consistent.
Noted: kV 12
